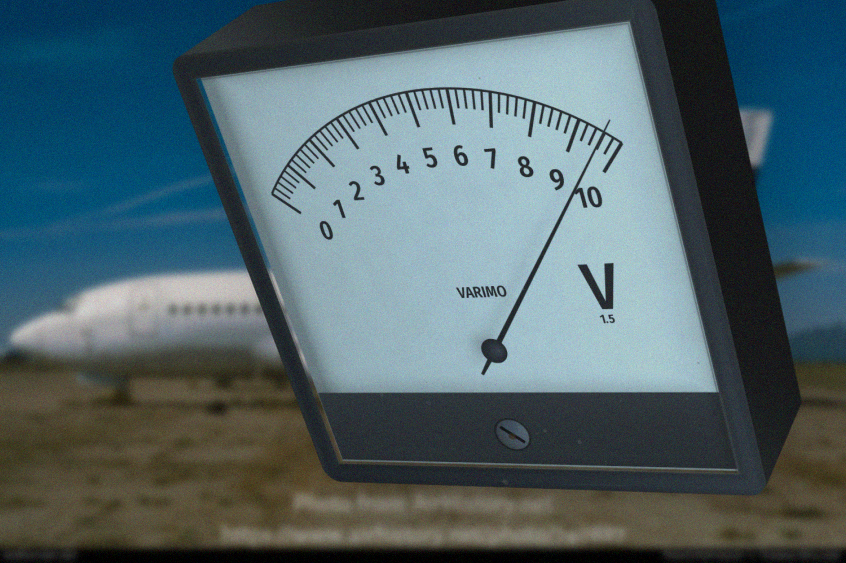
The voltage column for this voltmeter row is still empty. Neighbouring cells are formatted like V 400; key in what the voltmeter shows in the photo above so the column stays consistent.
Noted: V 9.6
